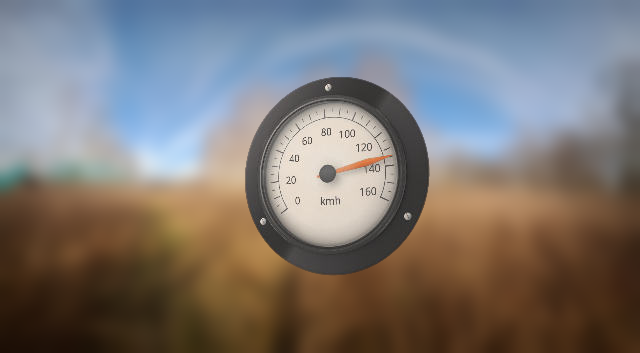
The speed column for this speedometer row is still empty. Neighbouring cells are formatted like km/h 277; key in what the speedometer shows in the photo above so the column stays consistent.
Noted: km/h 135
